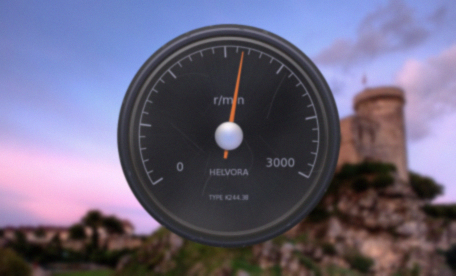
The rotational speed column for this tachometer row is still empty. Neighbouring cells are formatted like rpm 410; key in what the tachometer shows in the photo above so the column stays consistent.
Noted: rpm 1650
